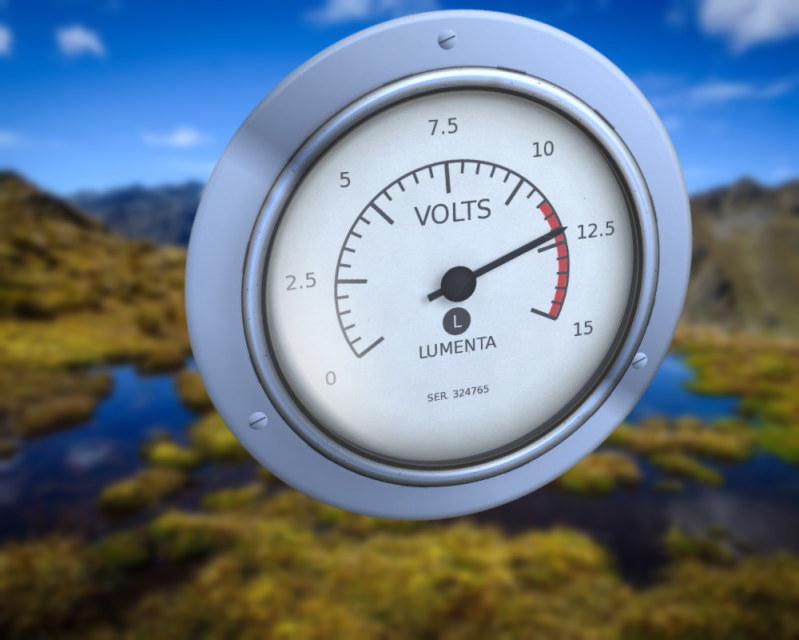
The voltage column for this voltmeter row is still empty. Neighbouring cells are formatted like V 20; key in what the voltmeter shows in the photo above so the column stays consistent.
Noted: V 12
